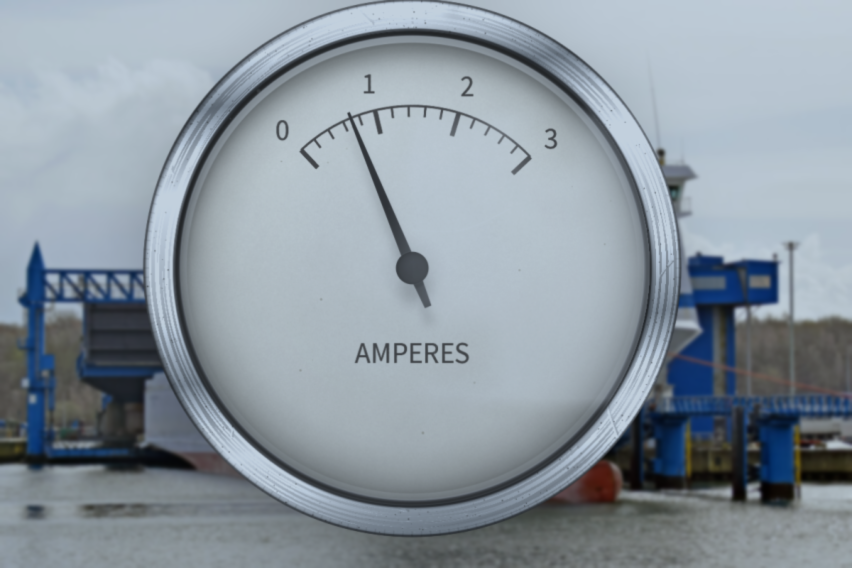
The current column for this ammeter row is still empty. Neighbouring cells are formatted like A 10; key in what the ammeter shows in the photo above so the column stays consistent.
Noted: A 0.7
